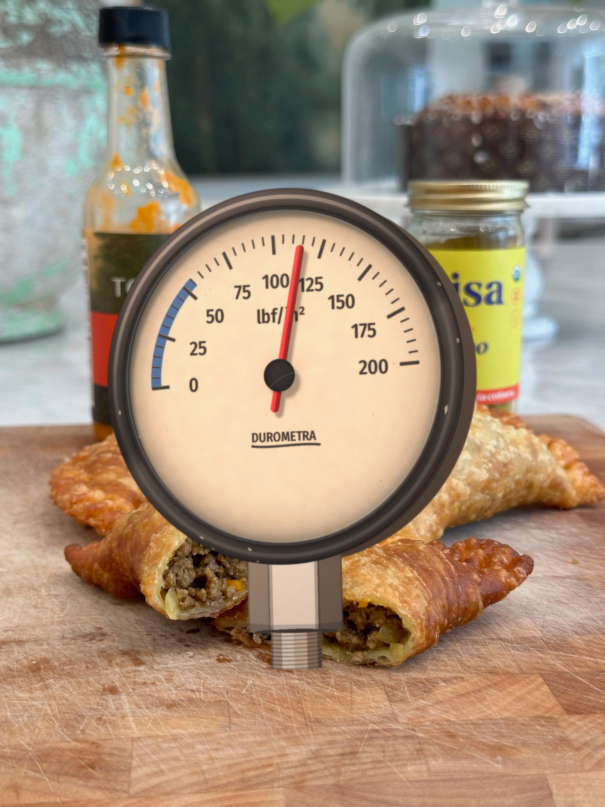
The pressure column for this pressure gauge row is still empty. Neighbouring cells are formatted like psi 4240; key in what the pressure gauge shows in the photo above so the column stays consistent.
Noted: psi 115
